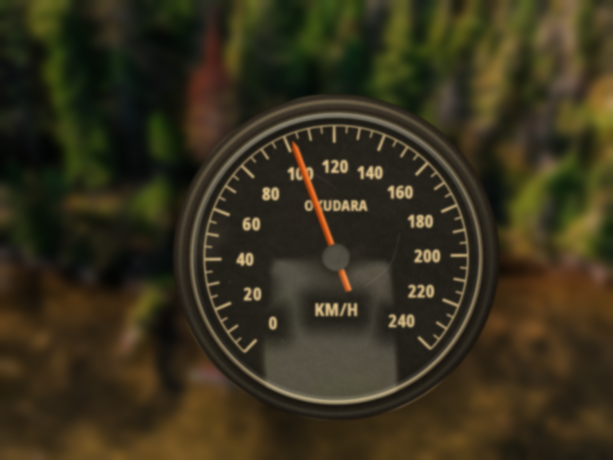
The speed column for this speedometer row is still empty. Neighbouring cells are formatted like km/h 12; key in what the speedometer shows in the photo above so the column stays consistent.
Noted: km/h 102.5
